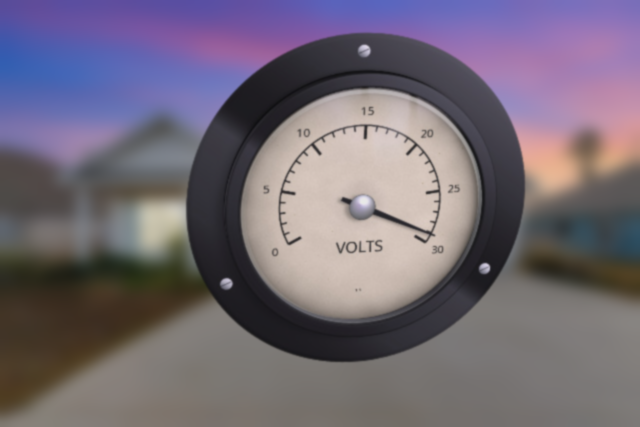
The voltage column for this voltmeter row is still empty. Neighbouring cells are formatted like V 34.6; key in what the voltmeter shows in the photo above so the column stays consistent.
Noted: V 29
